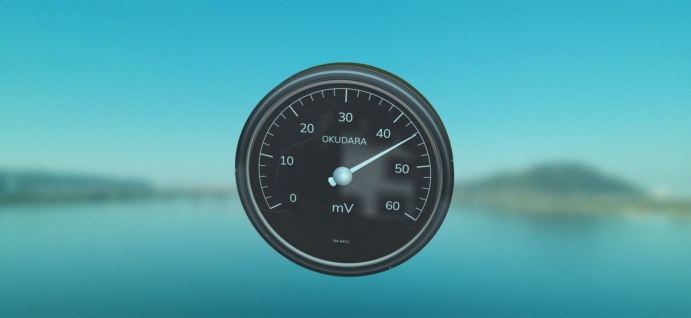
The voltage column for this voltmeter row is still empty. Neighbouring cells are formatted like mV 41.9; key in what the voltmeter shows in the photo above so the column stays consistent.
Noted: mV 44
